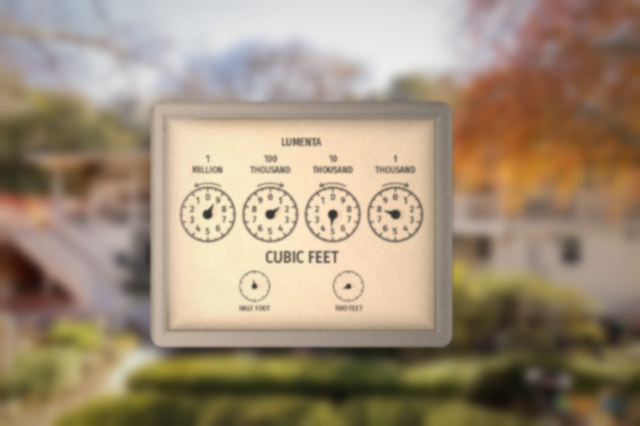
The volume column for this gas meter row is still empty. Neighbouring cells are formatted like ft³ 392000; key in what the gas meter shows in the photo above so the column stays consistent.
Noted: ft³ 914800
